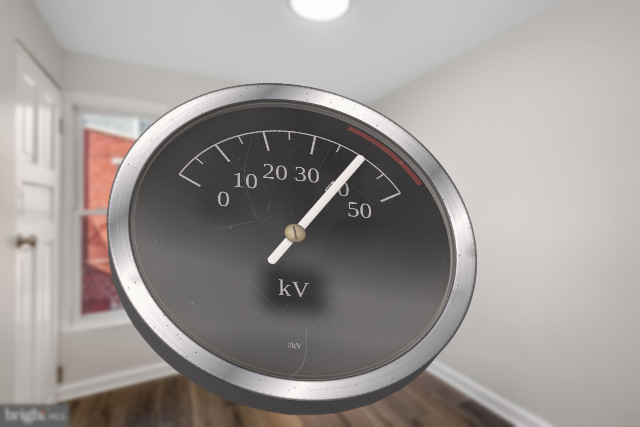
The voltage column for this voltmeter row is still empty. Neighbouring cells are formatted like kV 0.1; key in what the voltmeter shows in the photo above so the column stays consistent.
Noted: kV 40
